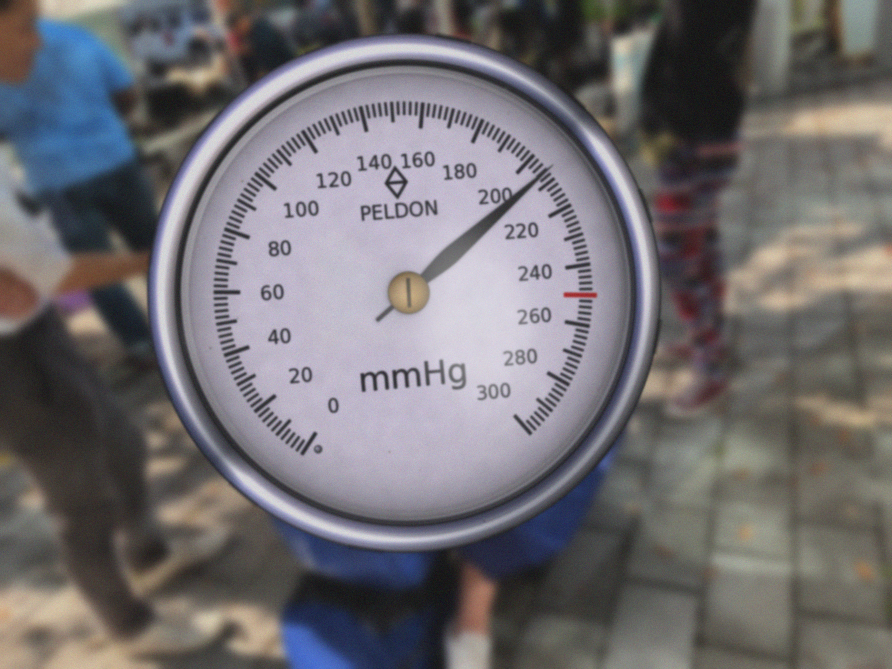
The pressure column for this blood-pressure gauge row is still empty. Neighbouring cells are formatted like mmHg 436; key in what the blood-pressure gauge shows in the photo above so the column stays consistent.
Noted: mmHg 206
